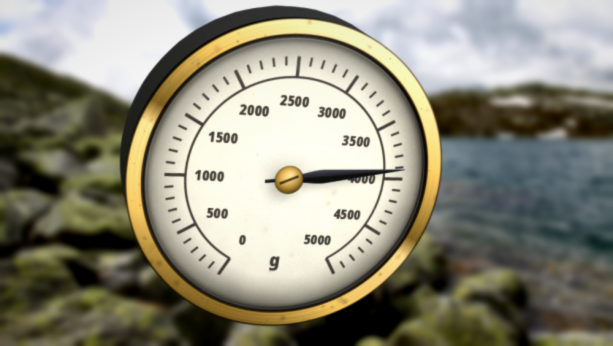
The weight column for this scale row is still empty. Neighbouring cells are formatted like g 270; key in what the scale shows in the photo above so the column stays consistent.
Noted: g 3900
